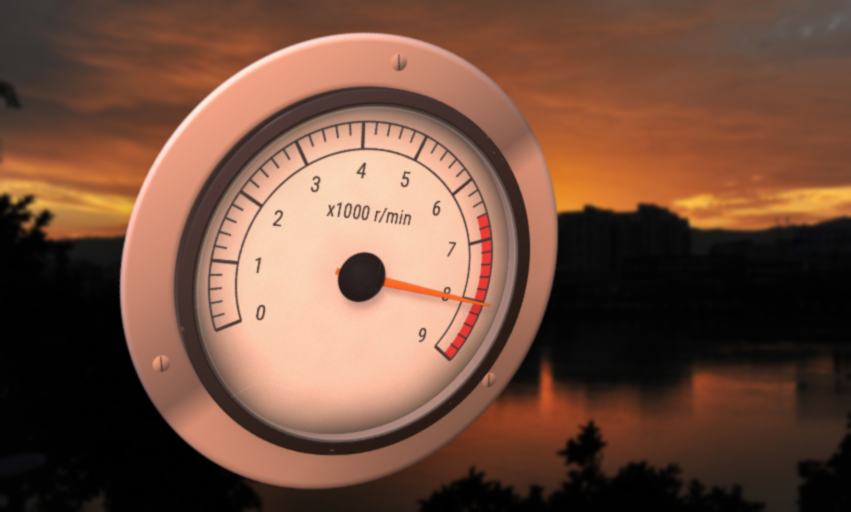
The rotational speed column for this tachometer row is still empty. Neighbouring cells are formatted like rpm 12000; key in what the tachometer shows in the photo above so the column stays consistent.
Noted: rpm 8000
